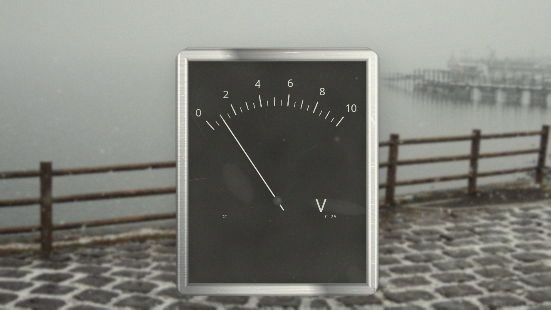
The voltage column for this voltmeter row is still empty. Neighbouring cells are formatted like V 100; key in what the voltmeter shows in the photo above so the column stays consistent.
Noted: V 1
